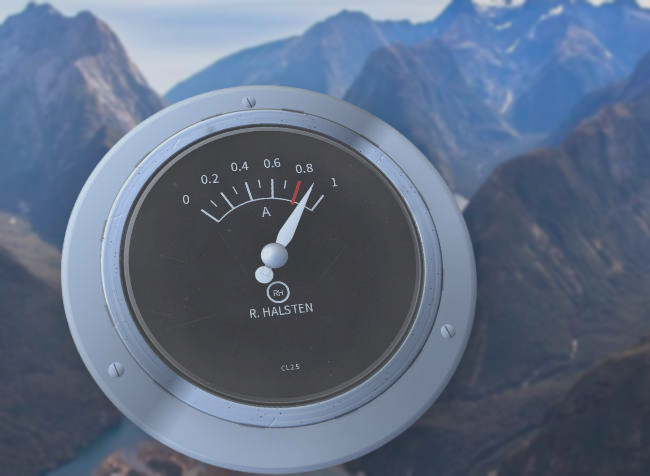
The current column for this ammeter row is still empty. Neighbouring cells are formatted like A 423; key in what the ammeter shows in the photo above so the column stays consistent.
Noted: A 0.9
